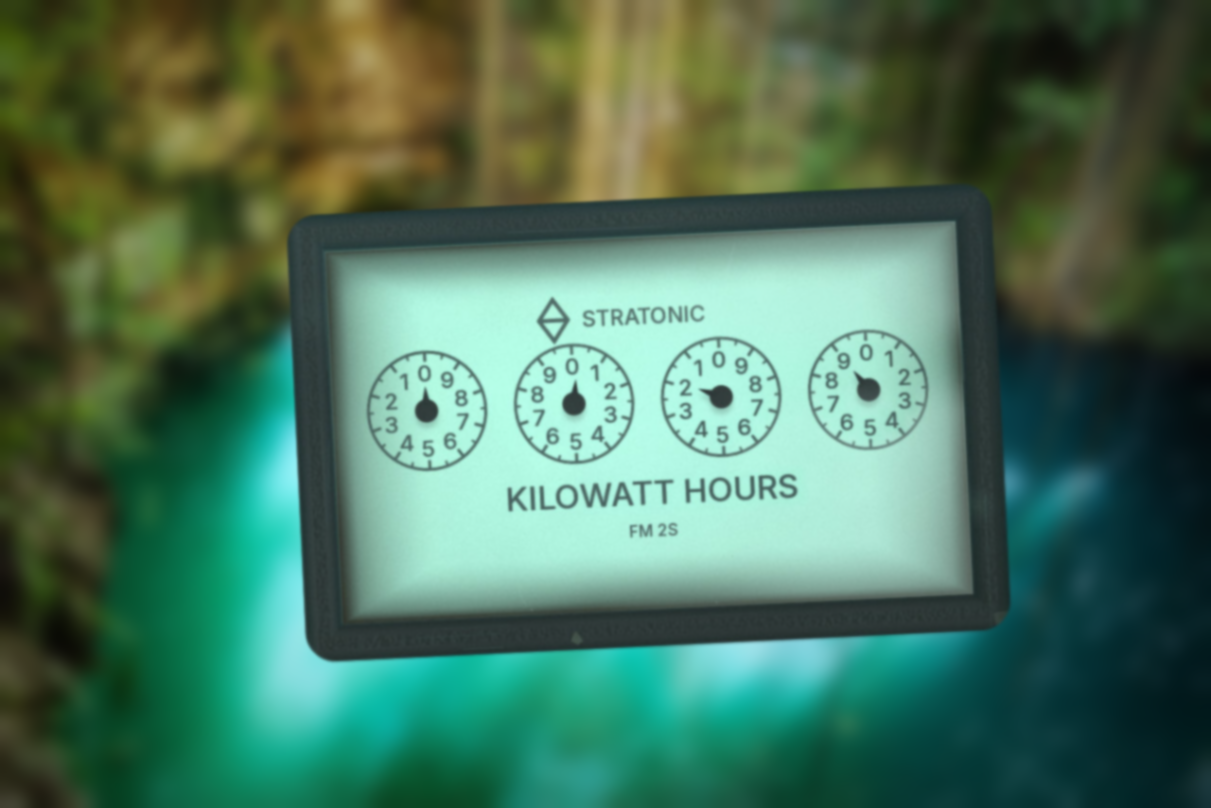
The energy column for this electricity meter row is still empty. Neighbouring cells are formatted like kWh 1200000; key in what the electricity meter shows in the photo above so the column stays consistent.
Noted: kWh 19
